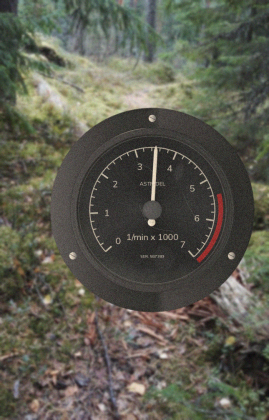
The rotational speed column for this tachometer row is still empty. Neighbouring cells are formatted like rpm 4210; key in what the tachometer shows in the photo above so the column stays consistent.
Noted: rpm 3500
